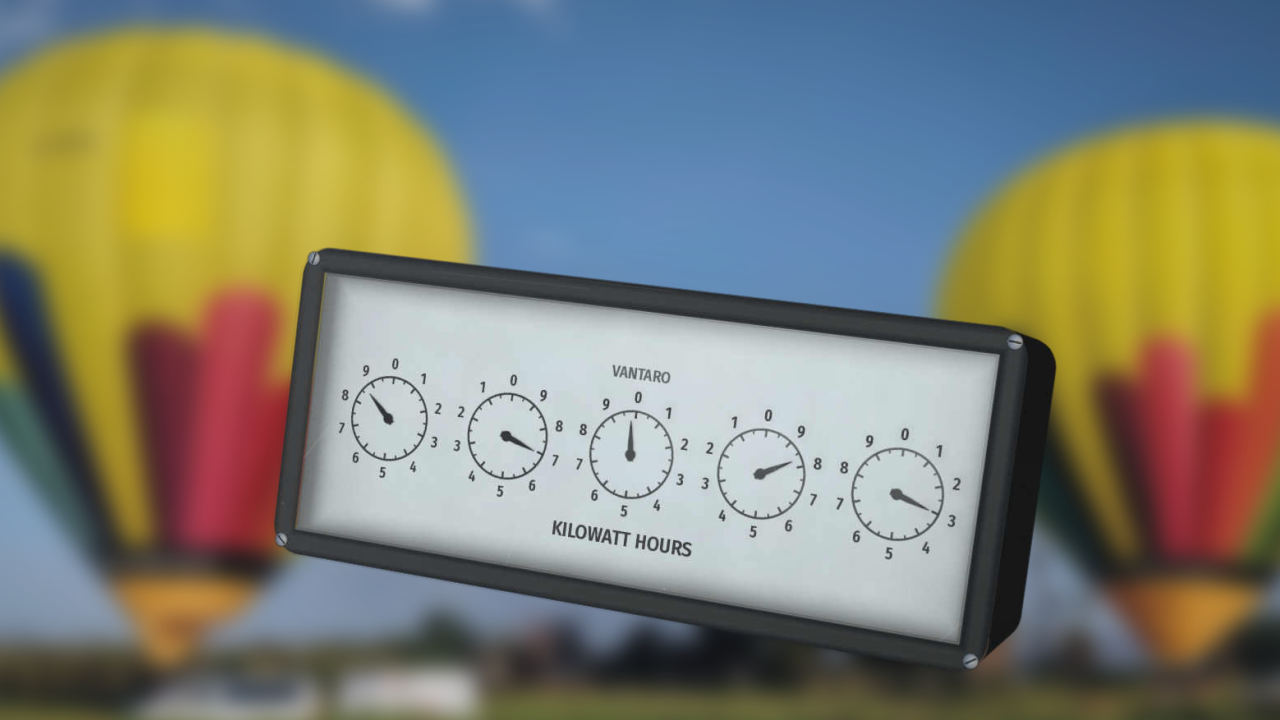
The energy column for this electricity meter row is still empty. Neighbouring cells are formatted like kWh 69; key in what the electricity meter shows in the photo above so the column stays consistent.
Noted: kWh 86983
